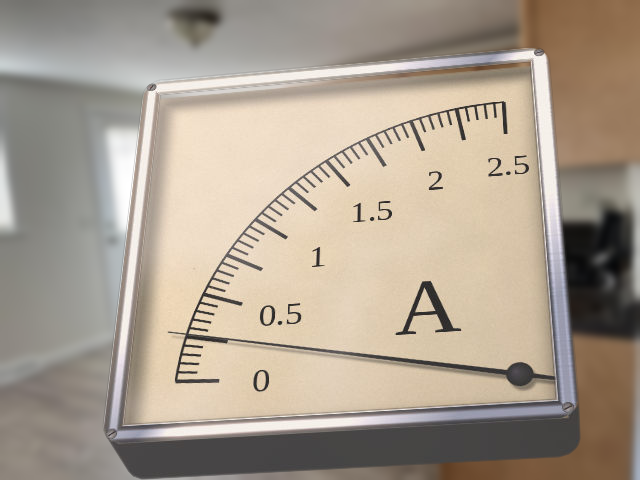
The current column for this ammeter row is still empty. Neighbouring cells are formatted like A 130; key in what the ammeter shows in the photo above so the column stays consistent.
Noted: A 0.25
